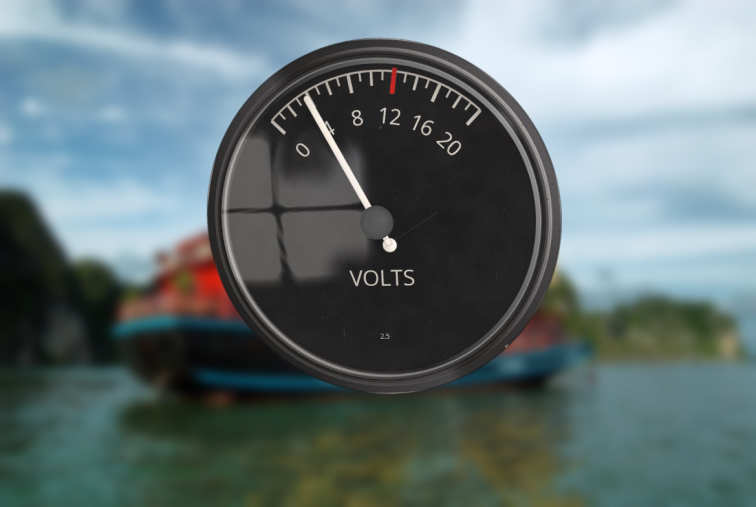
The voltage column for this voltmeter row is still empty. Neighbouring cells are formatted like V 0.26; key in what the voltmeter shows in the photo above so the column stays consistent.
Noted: V 4
